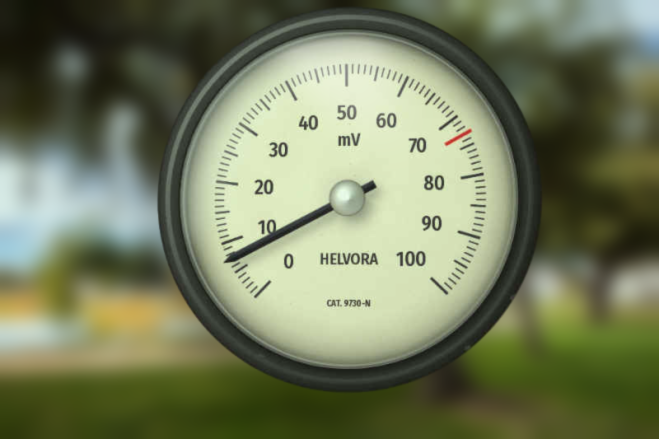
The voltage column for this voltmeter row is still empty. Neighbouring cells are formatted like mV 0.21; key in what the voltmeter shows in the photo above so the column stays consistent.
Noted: mV 7
